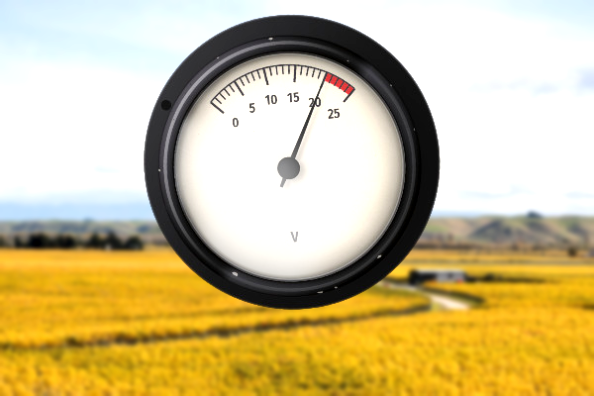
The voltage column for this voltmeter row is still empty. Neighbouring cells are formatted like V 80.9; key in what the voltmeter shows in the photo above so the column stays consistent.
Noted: V 20
